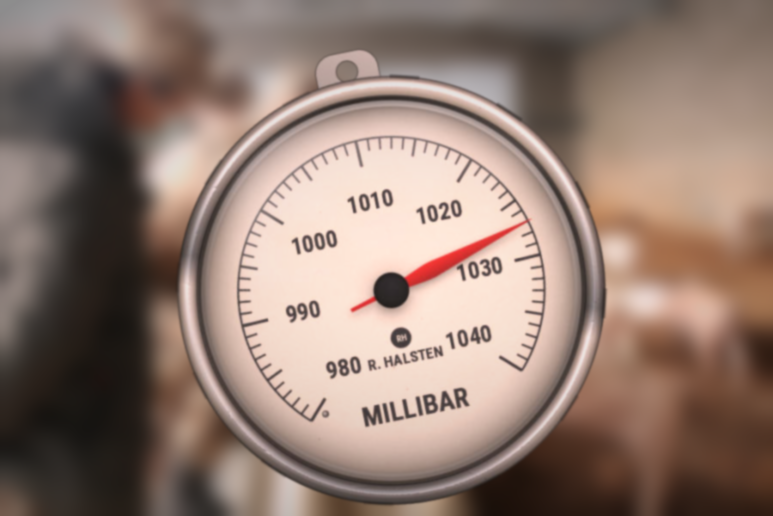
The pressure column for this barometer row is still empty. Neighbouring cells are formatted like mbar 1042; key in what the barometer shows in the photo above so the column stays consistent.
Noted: mbar 1027
